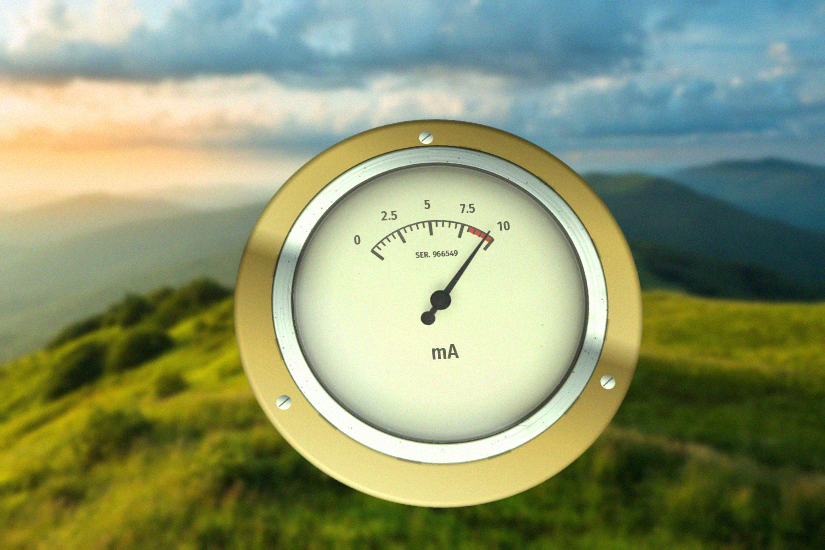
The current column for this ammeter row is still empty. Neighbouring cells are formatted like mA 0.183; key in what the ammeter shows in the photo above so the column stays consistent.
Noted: mA 9.5
